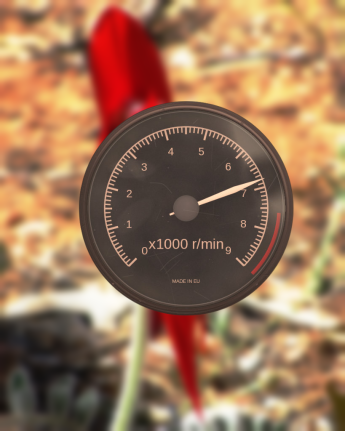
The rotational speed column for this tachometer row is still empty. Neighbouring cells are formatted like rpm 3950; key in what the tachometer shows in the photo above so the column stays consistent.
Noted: rpm 6800
